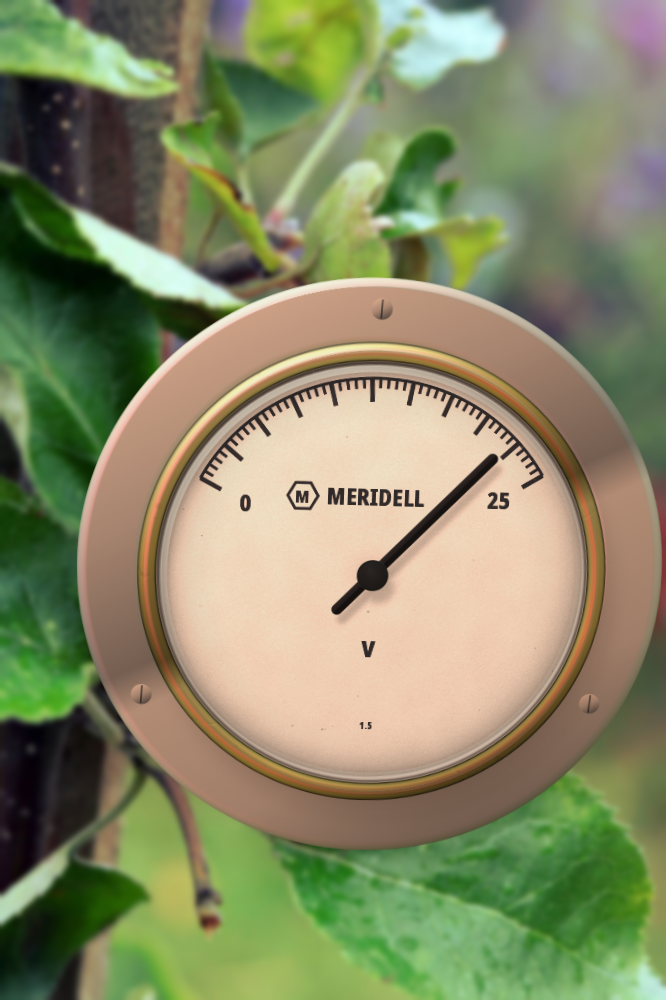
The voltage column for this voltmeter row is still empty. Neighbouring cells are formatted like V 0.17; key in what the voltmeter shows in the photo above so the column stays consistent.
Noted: V 22
